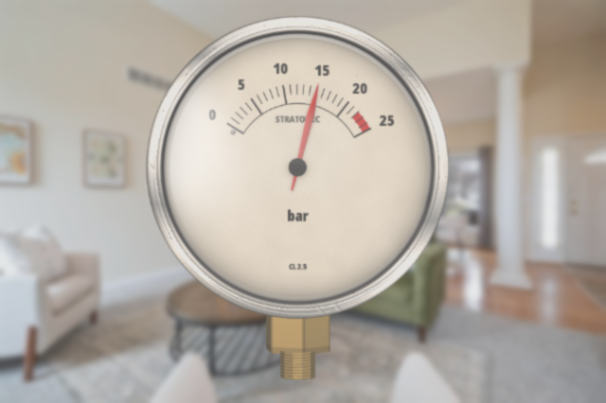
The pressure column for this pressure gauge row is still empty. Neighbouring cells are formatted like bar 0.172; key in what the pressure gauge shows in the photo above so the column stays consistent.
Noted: bar 15
